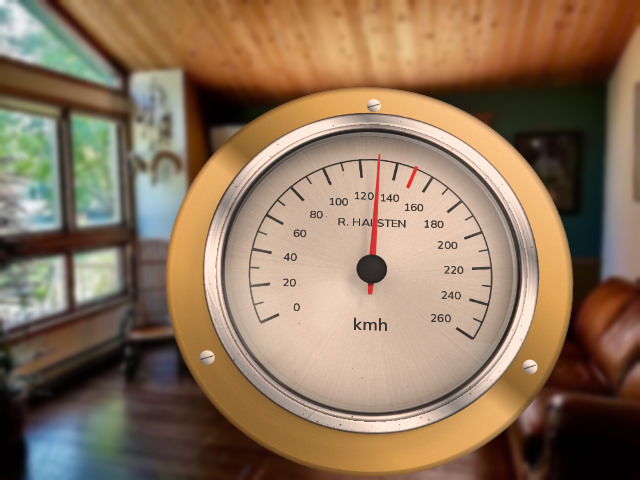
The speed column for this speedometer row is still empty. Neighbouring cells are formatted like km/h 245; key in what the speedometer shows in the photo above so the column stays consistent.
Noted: km/h 130
